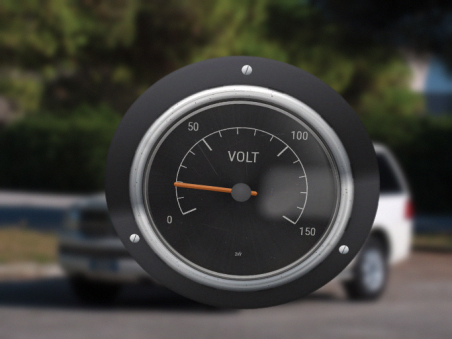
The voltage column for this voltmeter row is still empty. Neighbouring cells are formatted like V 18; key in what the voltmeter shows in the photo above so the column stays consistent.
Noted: V 20
